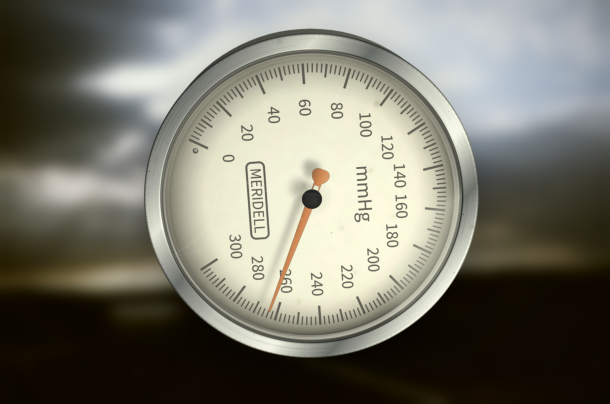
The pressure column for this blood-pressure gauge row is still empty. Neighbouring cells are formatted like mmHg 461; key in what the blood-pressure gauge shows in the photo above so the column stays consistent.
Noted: mmHg 264
